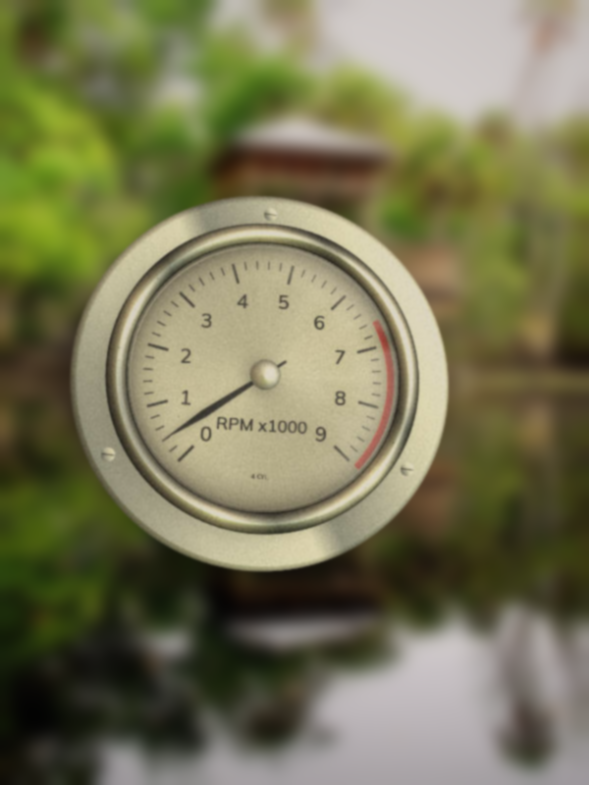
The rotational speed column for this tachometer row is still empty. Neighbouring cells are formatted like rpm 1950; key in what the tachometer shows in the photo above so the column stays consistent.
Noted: rpm 400
